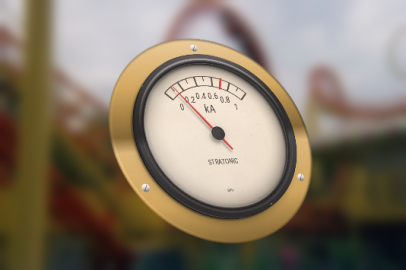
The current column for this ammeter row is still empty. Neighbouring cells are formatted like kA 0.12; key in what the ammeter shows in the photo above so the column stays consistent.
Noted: kA 0.1
